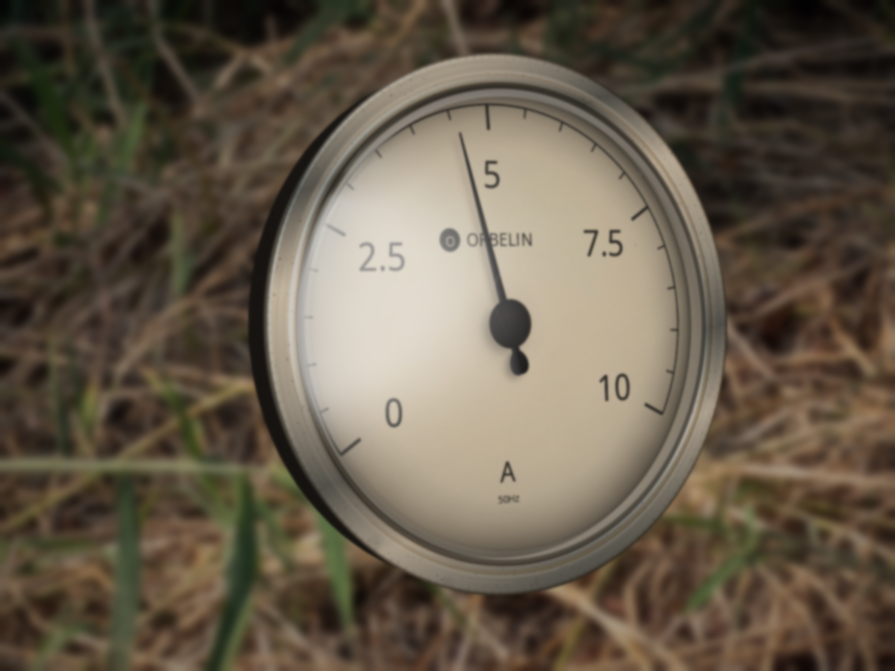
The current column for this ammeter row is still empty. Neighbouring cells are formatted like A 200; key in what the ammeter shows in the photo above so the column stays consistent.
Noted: A 4.5
